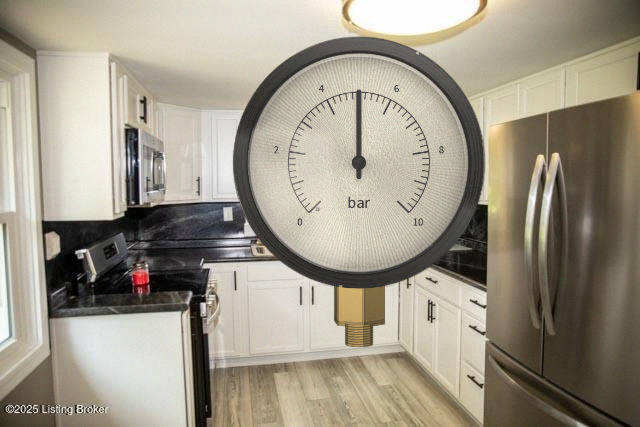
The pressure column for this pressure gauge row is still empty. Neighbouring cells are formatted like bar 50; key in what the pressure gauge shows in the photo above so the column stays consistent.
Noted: bar 5
